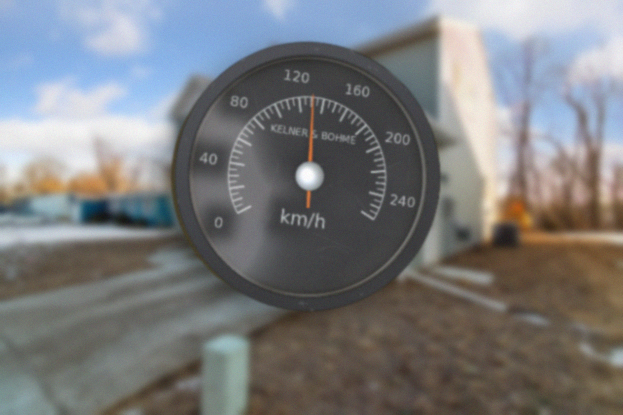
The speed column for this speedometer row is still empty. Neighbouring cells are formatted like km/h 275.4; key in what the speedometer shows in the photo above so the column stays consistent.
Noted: km/h 130
